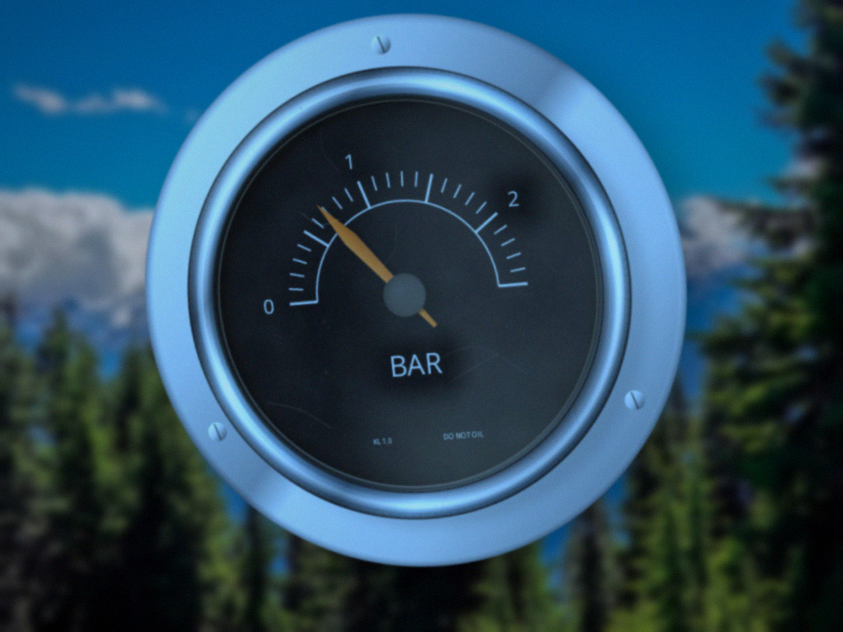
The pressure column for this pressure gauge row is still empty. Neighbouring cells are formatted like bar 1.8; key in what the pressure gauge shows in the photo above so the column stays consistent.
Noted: bar 0.7
